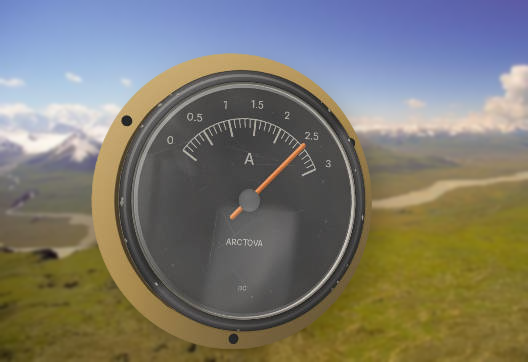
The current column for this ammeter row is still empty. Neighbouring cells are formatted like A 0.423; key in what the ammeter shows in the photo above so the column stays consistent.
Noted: A 2.5
